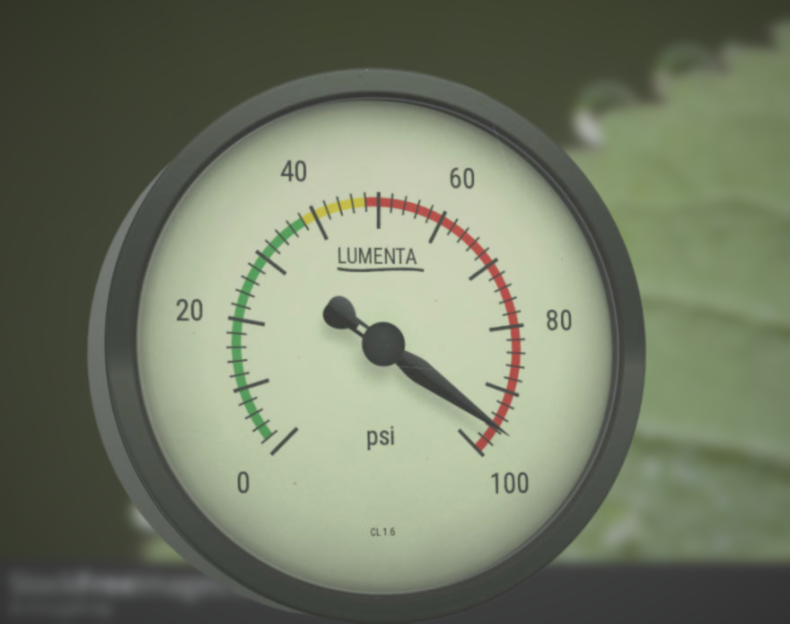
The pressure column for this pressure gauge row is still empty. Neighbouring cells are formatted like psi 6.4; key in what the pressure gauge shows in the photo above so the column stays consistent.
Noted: psi 96
